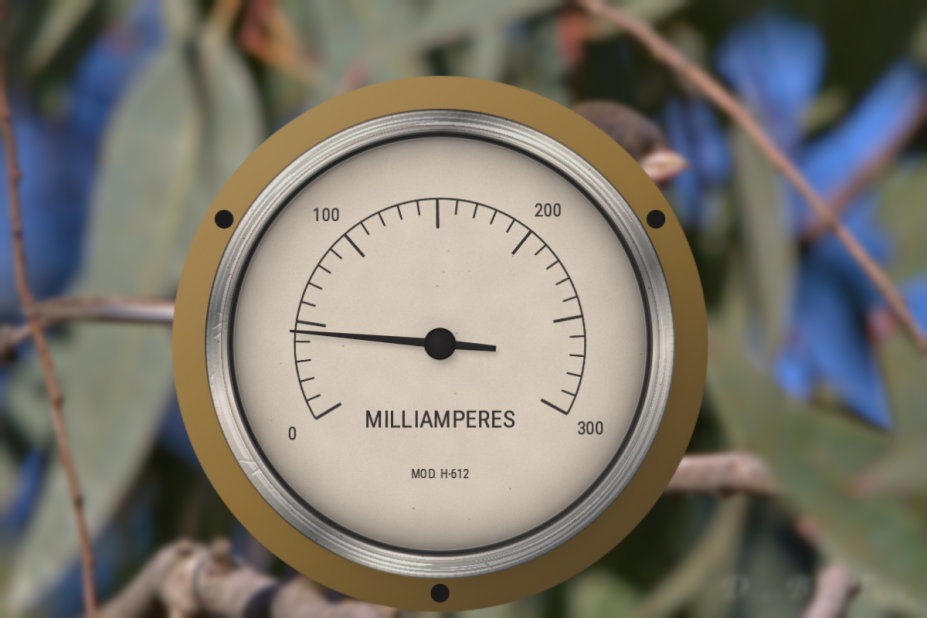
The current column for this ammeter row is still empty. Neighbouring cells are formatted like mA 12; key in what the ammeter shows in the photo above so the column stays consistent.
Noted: mA 45
